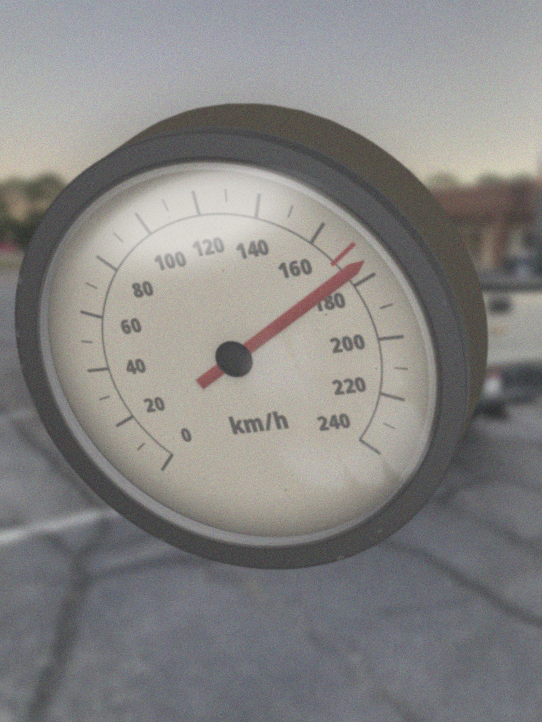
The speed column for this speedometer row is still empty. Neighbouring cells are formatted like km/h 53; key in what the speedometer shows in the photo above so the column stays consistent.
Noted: km/h 175
